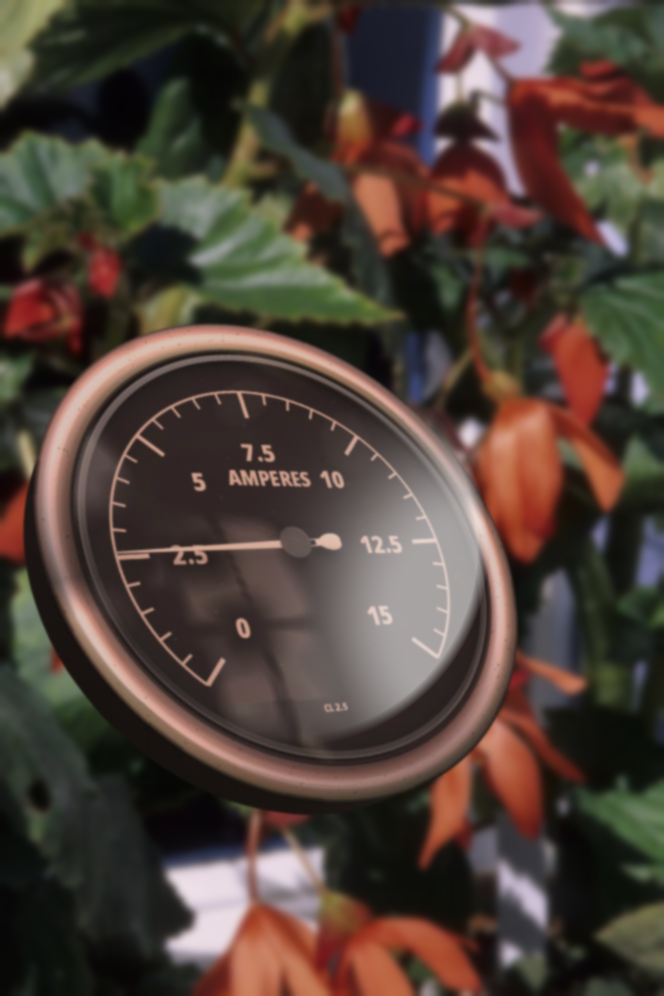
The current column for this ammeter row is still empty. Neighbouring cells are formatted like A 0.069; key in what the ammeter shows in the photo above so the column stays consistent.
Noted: A 2.5
